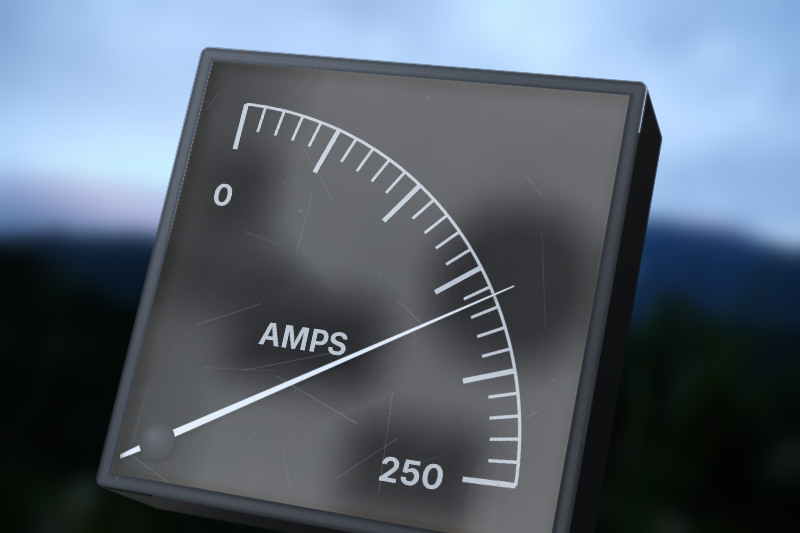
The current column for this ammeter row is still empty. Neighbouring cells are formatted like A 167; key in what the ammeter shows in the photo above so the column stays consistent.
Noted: A 165
